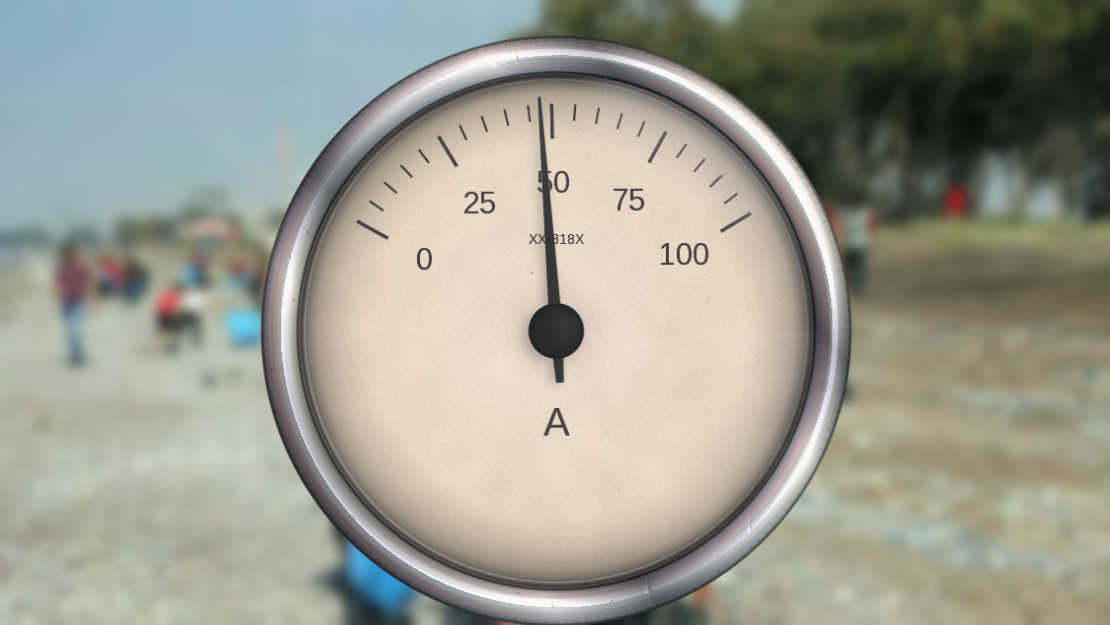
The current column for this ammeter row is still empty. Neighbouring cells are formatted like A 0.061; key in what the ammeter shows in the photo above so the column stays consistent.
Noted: A 47.5
